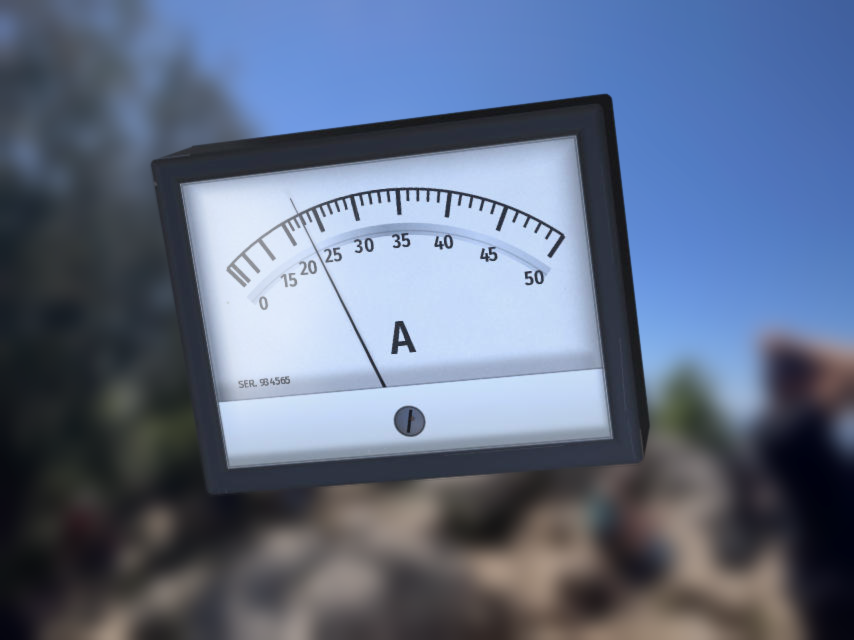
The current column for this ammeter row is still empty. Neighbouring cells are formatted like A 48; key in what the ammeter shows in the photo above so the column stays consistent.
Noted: A 23
